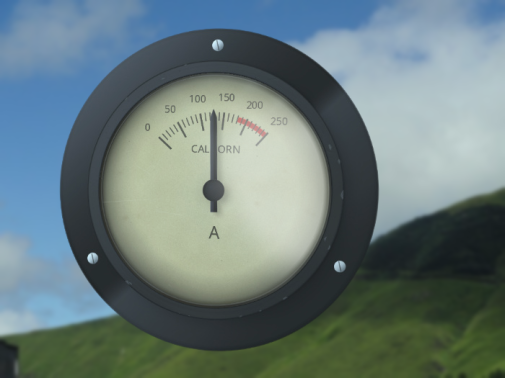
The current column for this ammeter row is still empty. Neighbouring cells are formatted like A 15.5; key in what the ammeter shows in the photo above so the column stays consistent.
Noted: A 130
